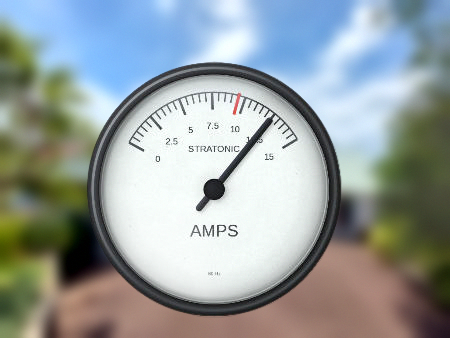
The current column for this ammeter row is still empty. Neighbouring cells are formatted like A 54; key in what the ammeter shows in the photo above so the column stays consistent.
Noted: A 12.5
